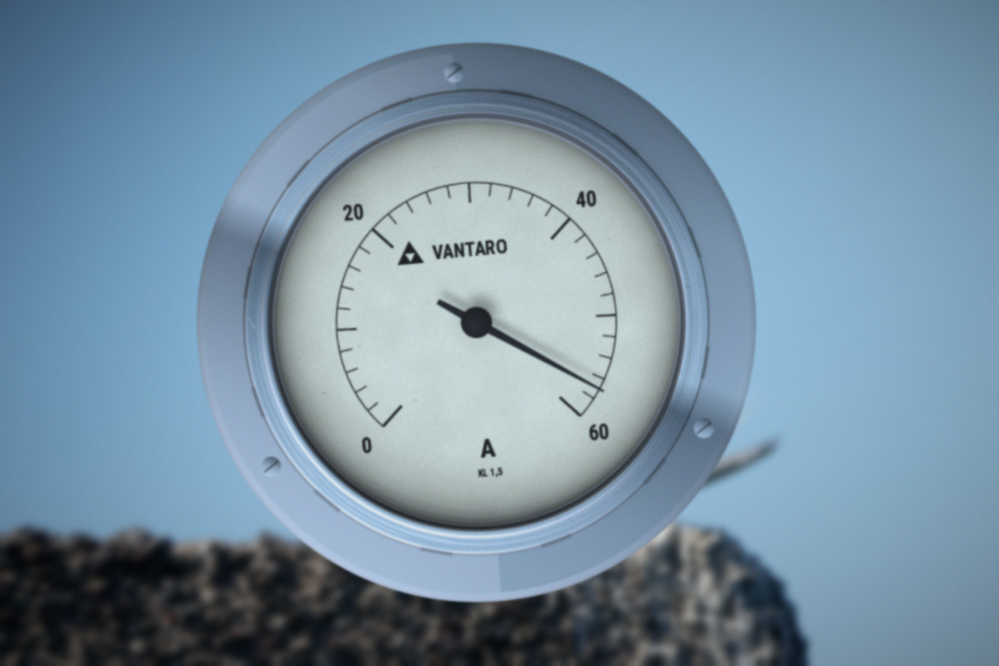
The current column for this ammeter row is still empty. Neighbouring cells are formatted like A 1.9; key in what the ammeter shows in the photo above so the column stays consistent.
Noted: A 57
